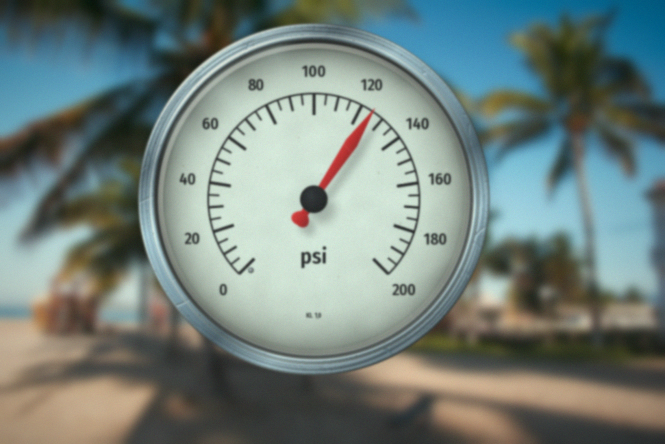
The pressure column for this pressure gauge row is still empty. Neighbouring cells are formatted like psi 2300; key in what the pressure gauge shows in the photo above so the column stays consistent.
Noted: psi 125
